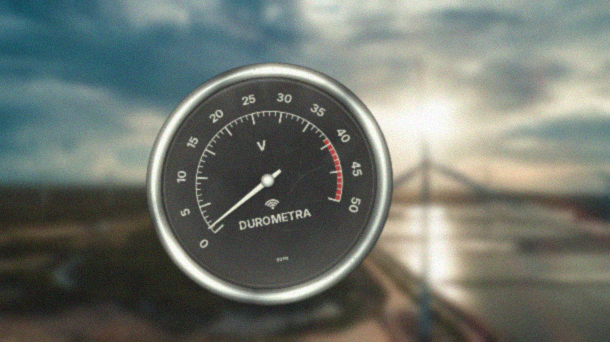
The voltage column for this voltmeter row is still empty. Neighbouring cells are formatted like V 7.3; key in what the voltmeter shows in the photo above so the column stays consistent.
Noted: V 1
